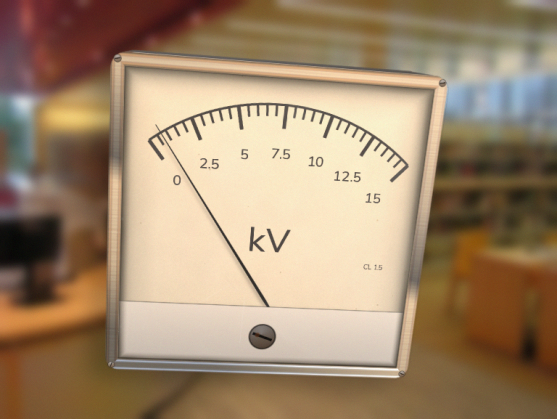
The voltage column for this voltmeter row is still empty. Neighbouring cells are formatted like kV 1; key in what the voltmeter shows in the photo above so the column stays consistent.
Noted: kV 0.75
